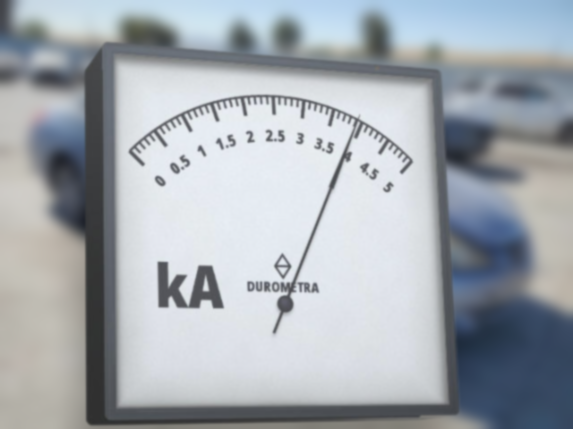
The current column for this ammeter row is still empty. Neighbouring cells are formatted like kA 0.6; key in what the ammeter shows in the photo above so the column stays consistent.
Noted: kA 3.9
